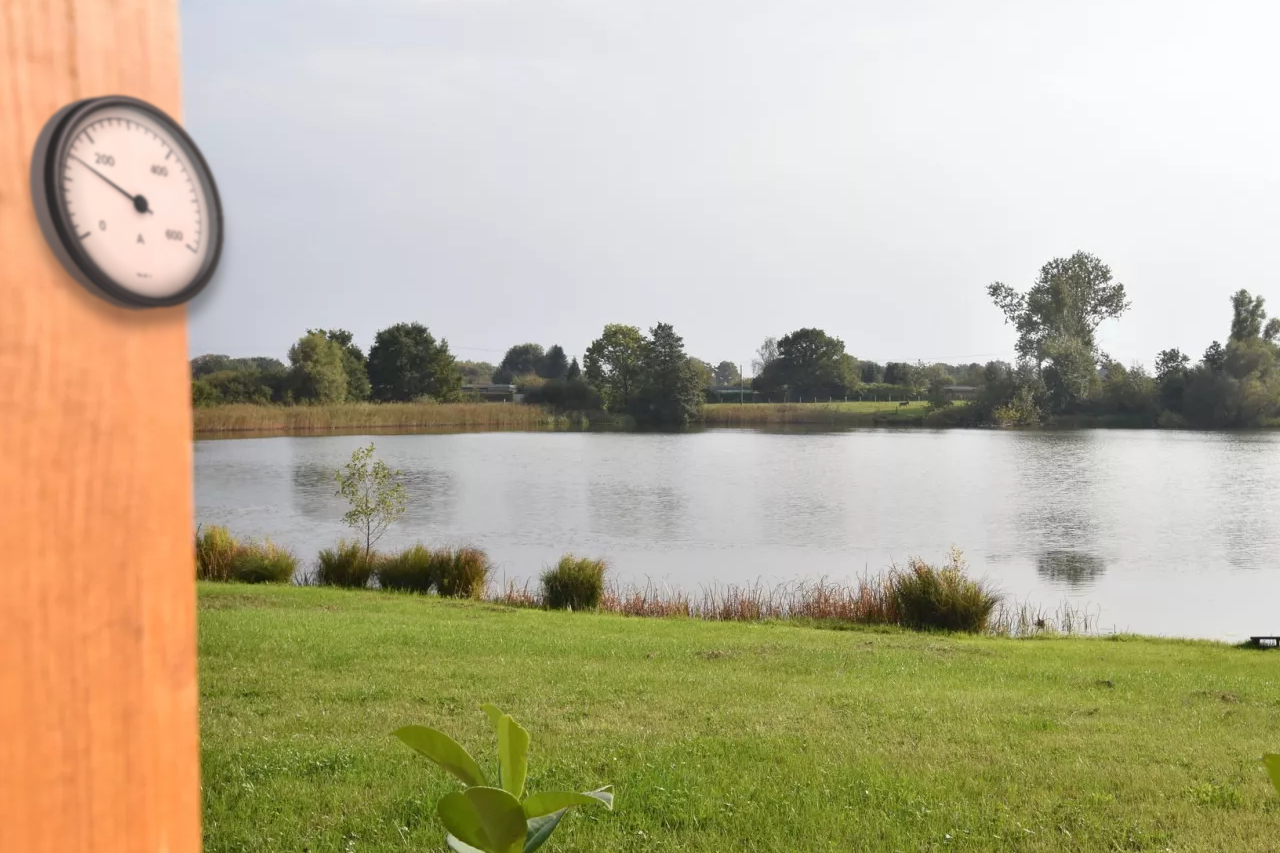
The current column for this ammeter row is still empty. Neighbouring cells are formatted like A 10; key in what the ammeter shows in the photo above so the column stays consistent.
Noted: A 140
